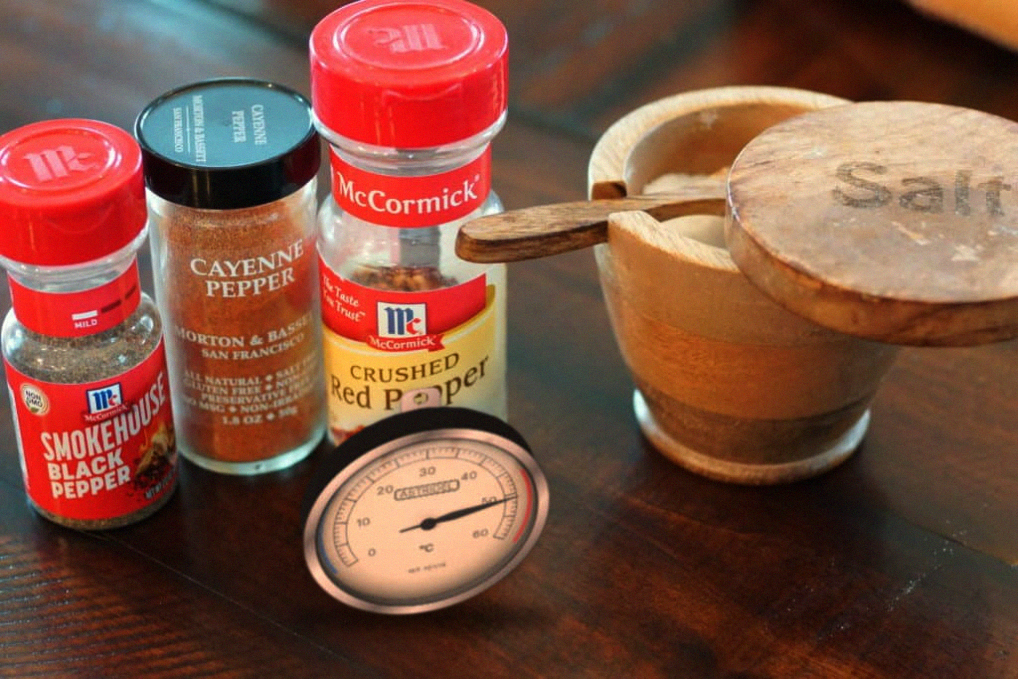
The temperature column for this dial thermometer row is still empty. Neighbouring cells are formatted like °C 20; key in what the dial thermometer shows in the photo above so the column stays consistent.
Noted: °C 50
